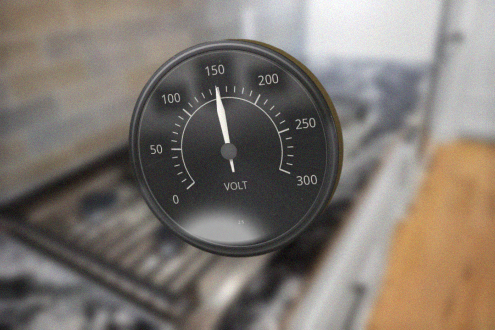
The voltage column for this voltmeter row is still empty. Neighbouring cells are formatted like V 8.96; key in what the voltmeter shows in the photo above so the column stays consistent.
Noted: V 150
